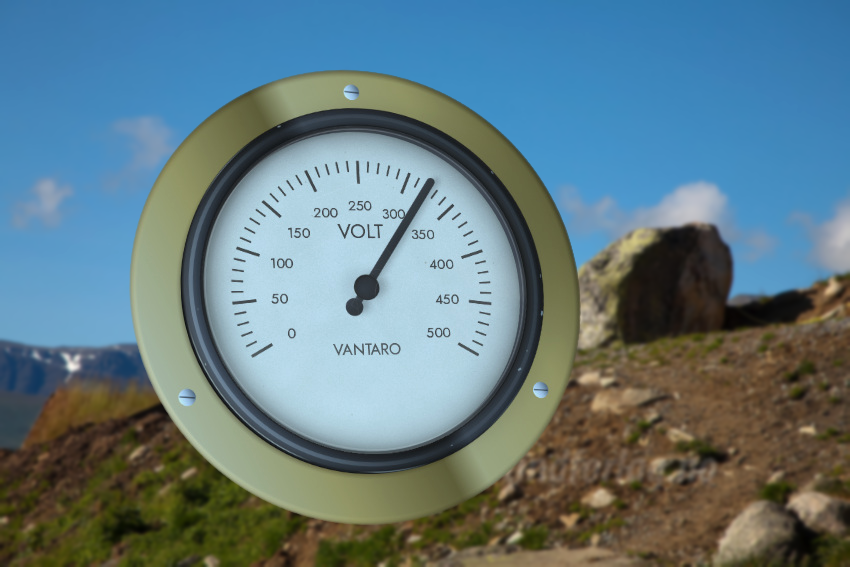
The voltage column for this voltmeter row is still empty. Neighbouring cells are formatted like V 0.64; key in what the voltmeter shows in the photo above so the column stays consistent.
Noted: V 320
